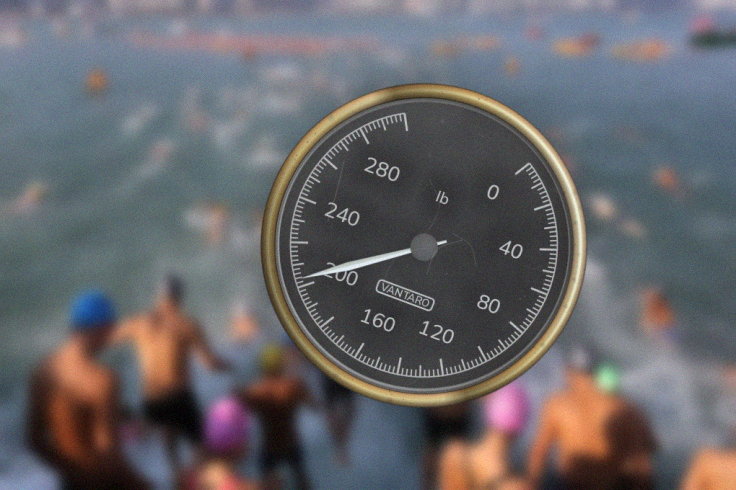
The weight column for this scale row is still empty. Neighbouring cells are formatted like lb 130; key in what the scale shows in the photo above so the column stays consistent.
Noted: lb 204
